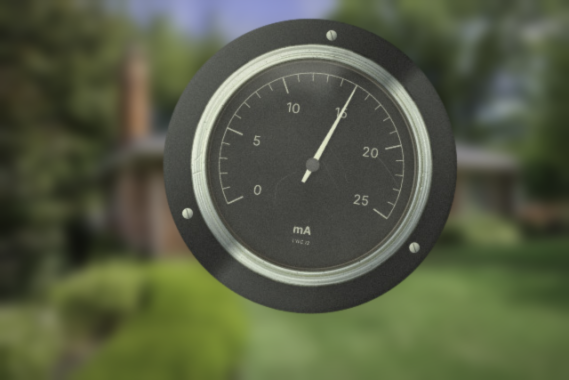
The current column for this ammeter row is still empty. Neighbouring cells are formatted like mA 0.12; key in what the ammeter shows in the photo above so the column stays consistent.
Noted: mA 15
